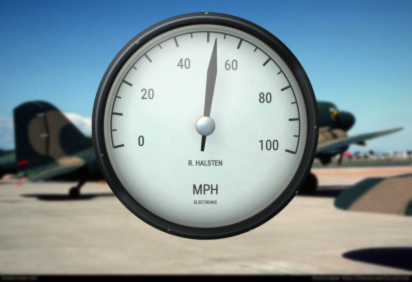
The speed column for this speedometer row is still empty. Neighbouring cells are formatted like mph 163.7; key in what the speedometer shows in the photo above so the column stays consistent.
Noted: mph 52.5
